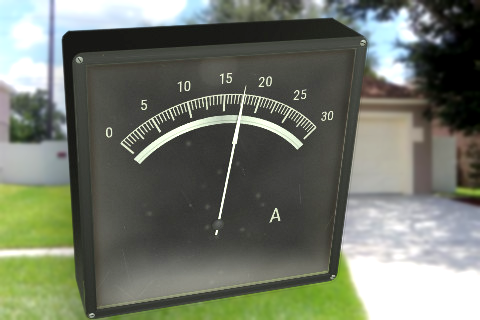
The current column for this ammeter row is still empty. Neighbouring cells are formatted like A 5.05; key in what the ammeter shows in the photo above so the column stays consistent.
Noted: A 17.5
